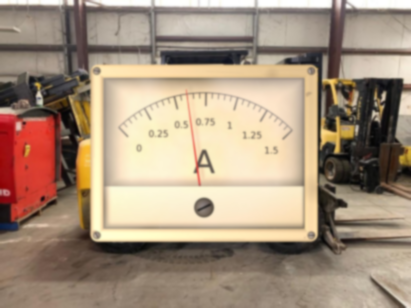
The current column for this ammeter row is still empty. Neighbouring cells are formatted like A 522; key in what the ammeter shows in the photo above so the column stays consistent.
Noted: A 0.6
